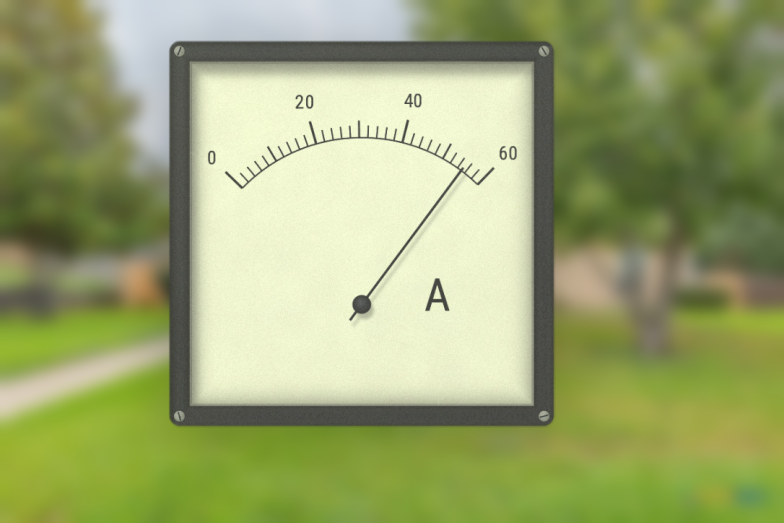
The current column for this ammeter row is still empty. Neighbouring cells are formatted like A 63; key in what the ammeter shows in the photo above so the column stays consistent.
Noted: A 55
